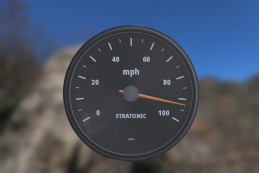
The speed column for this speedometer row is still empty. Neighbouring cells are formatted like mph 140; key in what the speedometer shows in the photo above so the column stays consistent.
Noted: mph 92.5
